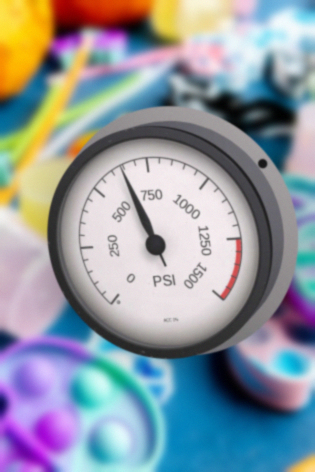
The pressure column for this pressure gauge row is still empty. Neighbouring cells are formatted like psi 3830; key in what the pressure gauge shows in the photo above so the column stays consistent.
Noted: psi 650
